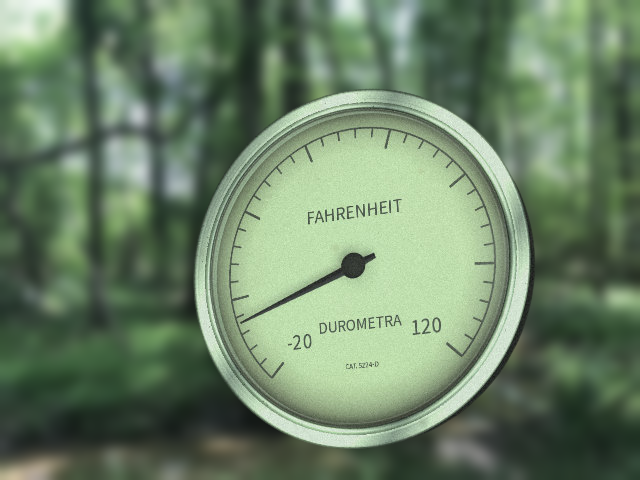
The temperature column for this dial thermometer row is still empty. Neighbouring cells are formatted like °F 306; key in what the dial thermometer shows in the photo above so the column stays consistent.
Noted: °F -6
